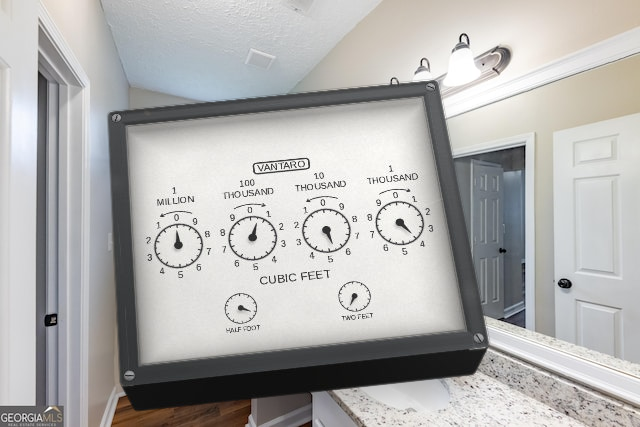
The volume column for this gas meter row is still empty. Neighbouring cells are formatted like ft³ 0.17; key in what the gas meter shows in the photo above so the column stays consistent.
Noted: ft³ 5400
